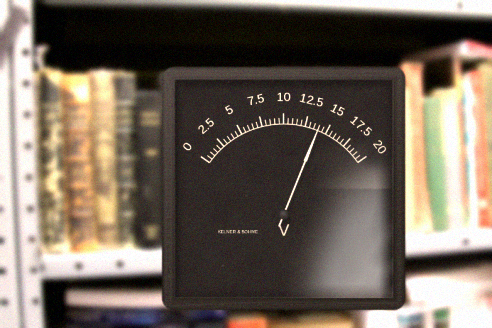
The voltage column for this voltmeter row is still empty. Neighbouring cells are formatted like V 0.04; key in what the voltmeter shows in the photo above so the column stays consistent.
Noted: V 14
